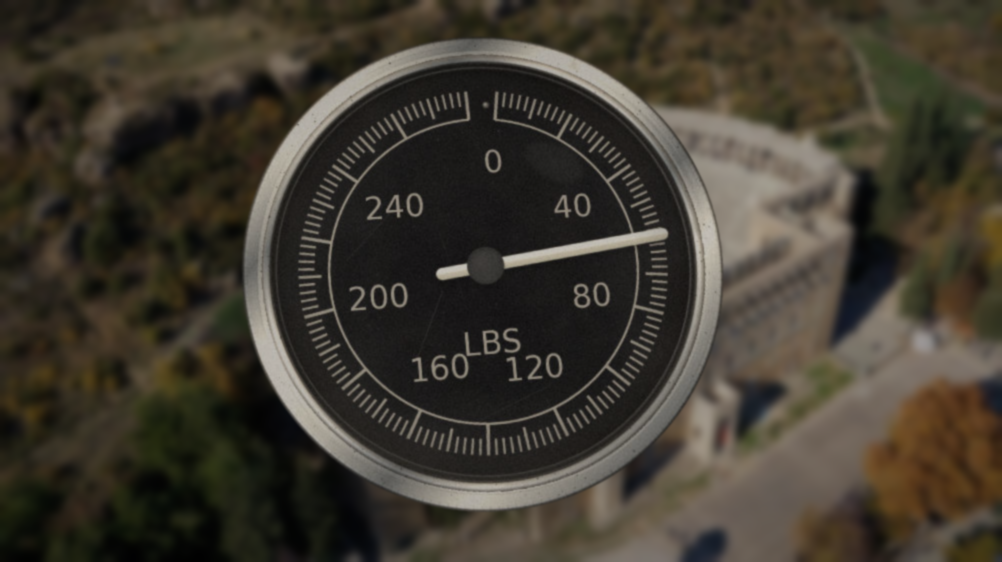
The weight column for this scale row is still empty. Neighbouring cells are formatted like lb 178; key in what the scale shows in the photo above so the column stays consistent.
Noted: lb 60
